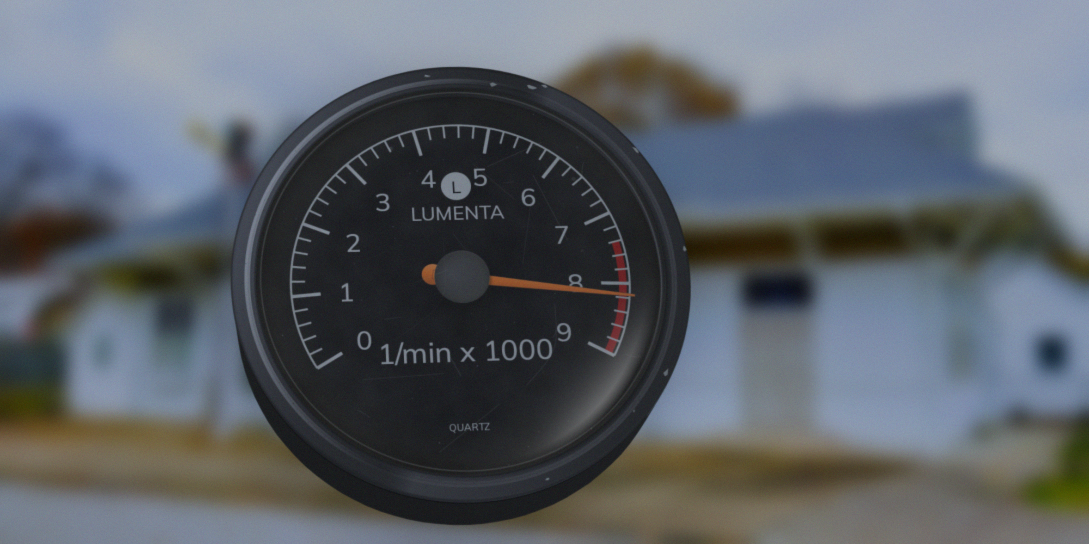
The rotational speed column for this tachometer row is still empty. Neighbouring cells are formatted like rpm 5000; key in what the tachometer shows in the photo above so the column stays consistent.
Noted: rpm 8200
